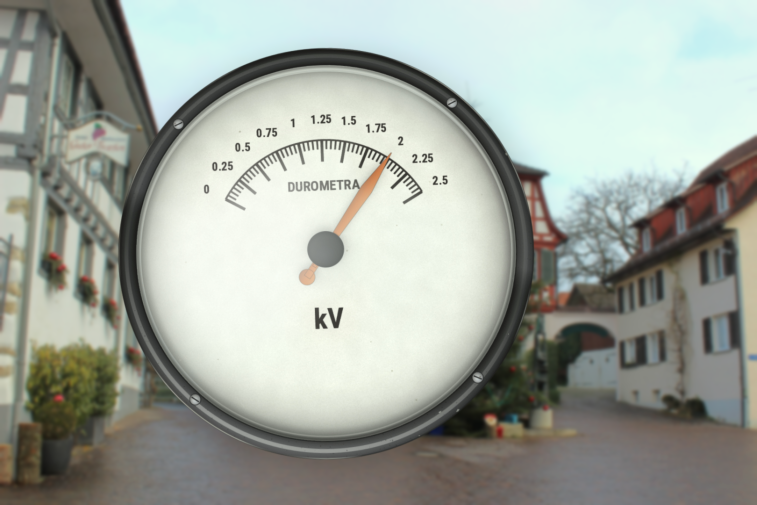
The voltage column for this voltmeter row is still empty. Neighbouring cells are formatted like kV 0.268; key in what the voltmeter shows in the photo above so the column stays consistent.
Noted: kV 2
